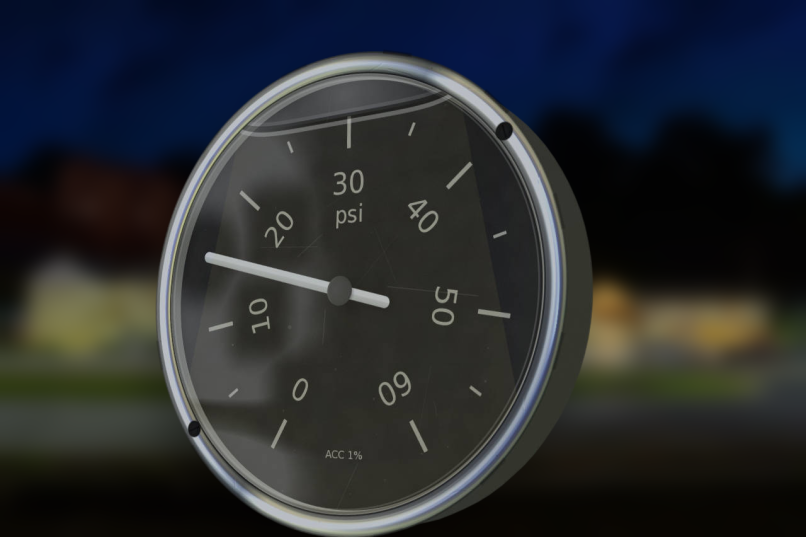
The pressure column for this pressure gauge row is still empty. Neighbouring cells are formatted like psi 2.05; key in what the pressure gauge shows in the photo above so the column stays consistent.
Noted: psi 15
